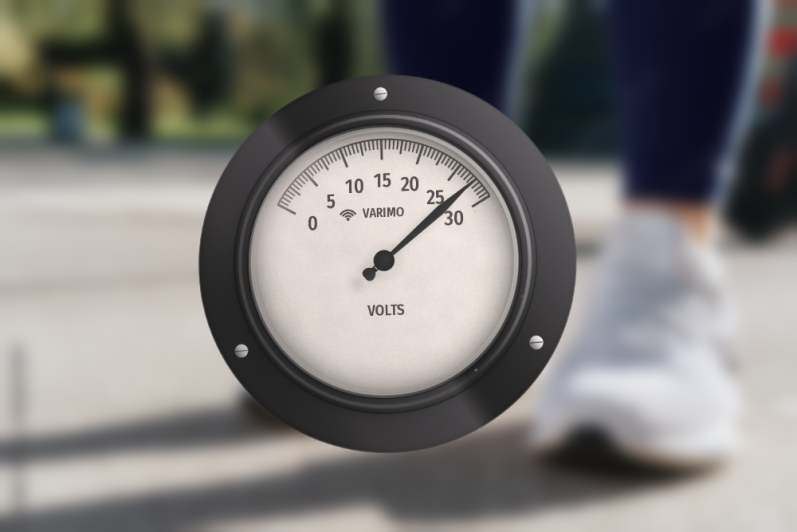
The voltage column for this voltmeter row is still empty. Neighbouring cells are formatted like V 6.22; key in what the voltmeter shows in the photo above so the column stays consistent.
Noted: V 27.5
